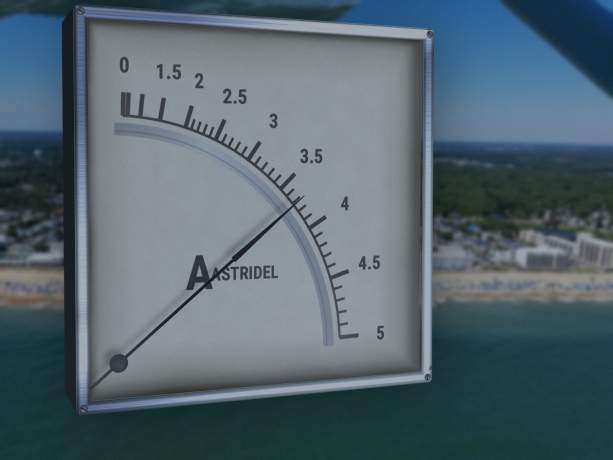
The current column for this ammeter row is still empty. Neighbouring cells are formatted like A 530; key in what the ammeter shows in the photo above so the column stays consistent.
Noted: A 3.7
